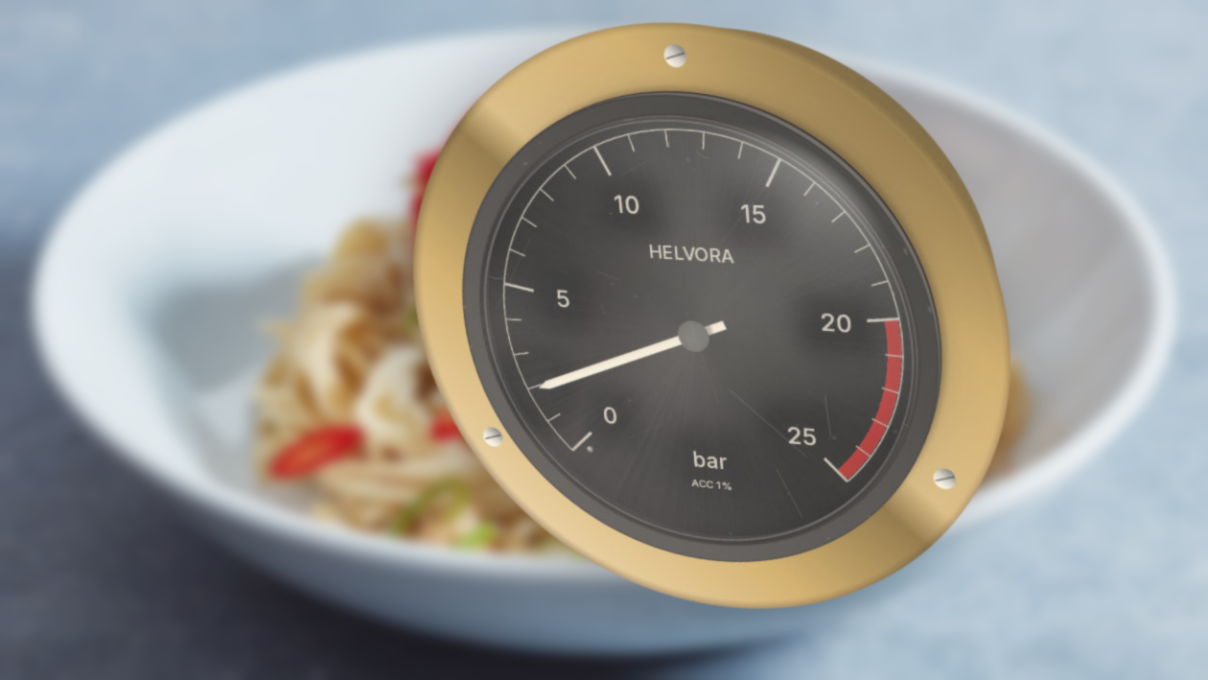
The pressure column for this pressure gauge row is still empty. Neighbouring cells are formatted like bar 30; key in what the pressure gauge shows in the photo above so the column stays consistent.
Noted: bar 2
